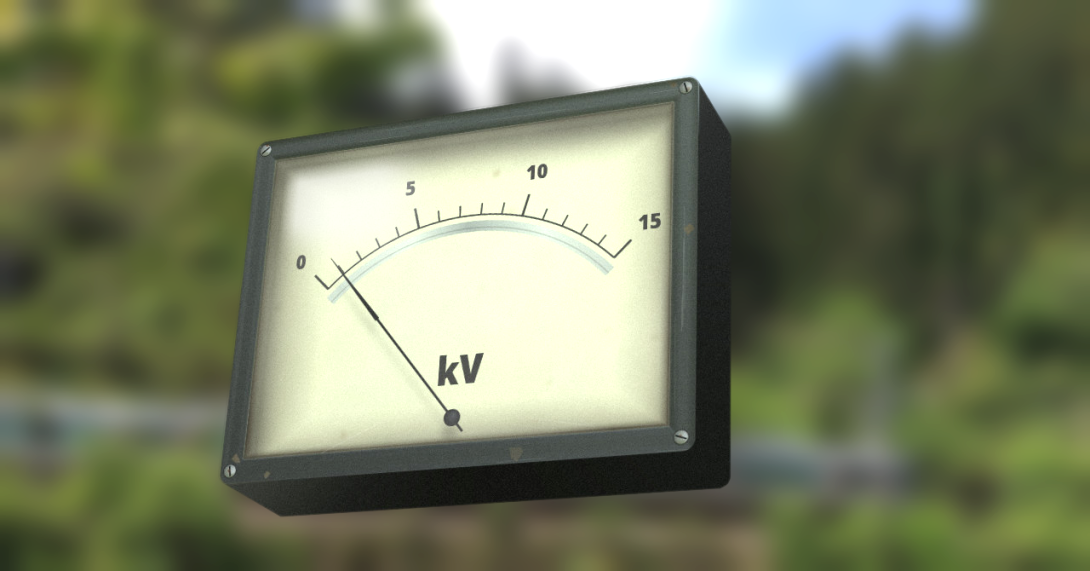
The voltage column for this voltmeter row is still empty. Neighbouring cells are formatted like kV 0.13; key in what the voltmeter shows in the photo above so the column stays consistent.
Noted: kV 1
